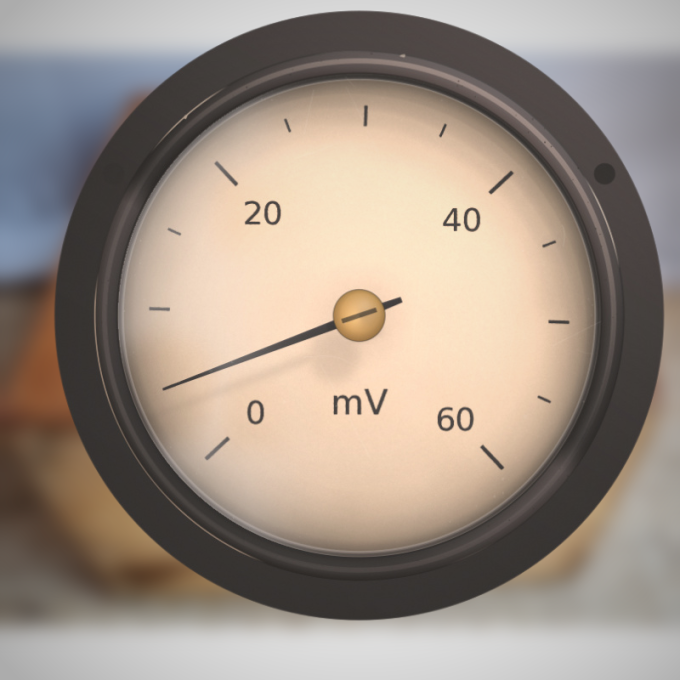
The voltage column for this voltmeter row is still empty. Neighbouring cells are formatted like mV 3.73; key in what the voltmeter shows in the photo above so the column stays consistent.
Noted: mV 5
